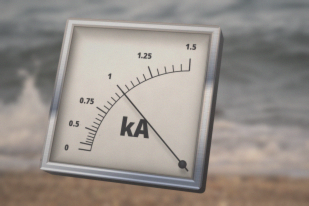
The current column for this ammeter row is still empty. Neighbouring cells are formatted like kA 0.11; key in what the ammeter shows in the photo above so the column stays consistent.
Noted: kA 1
